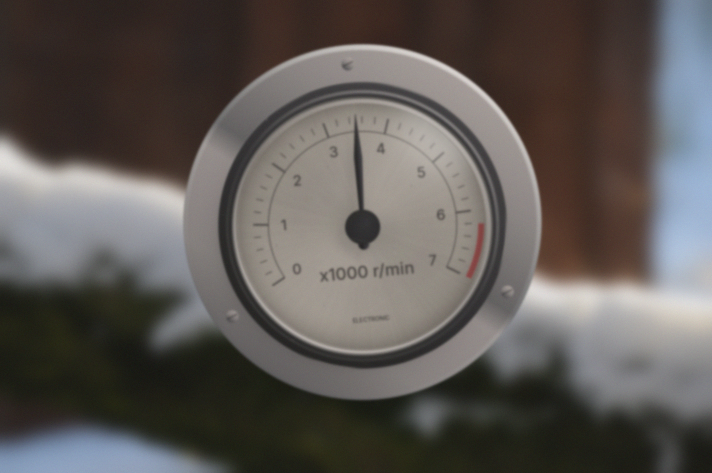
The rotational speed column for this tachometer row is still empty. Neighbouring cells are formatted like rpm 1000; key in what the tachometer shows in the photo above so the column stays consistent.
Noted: rpm 3500
